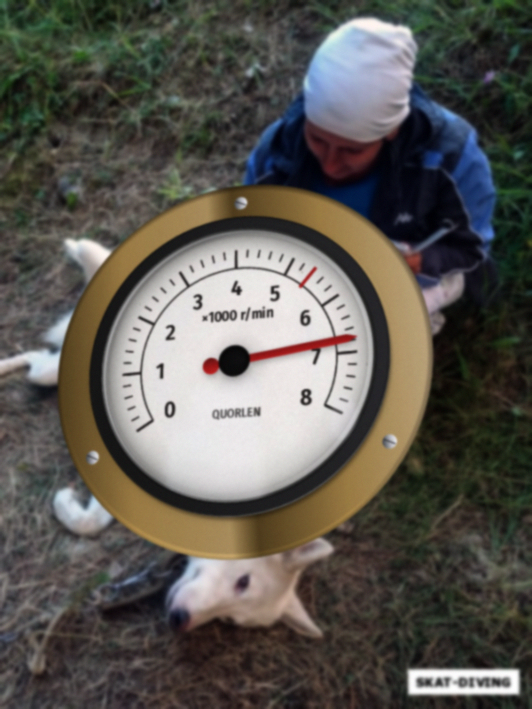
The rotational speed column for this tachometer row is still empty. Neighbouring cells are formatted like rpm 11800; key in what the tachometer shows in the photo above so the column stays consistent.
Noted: rpm 6800
